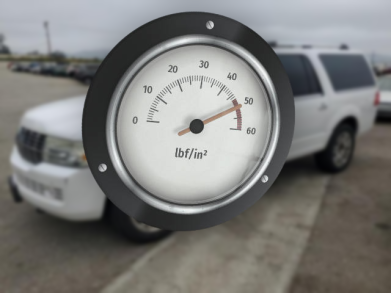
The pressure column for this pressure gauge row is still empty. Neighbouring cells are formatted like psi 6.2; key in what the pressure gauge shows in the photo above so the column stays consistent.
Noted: psi 50
